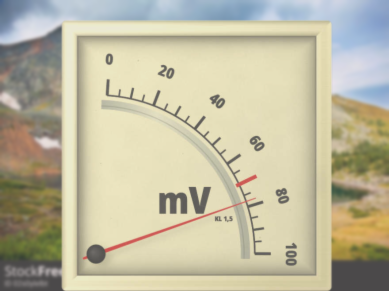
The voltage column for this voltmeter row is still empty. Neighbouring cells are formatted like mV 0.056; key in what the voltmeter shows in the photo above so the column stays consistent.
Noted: mV 77.5
